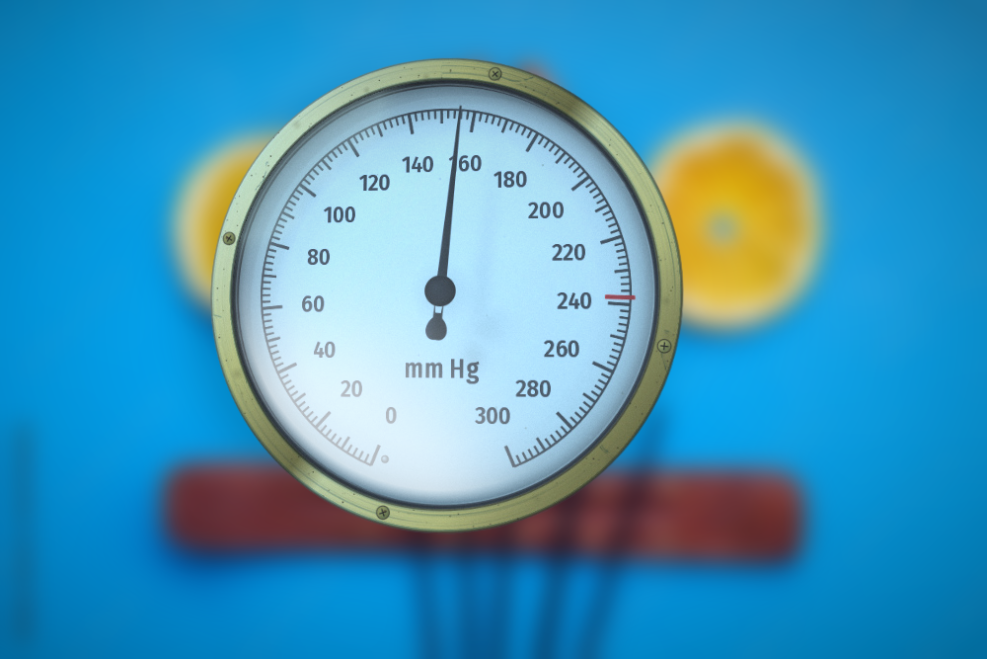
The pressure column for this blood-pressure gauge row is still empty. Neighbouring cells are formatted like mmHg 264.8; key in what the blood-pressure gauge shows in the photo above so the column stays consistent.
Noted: mmHg 156
